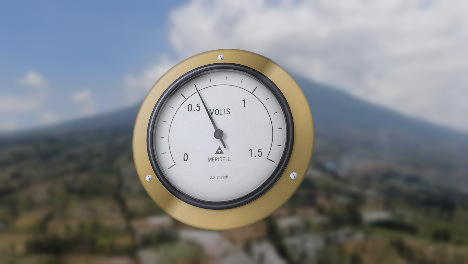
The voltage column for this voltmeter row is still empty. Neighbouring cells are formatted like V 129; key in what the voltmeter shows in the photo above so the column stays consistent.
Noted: V 0.6
